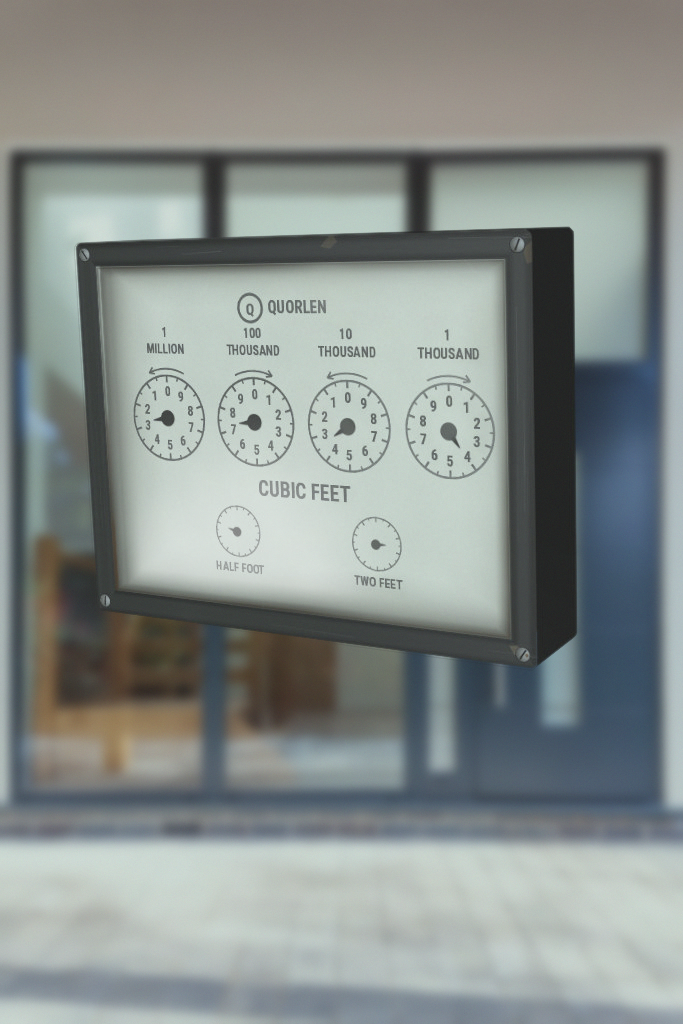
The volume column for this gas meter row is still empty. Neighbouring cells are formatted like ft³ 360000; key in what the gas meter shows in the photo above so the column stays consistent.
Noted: ft³ 273400
